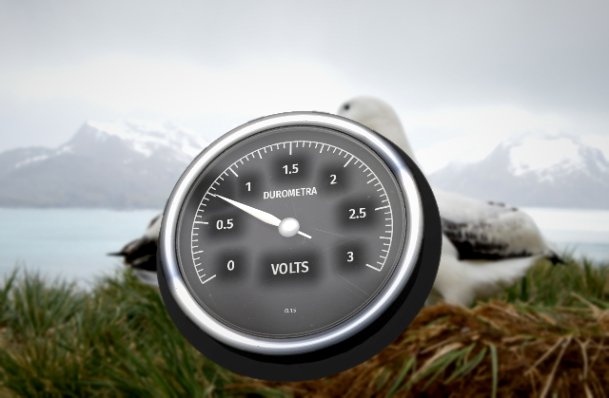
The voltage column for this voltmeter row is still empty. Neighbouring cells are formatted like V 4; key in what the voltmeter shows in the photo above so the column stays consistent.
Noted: V 0.75
